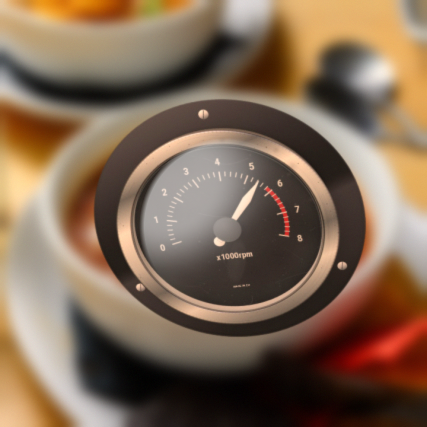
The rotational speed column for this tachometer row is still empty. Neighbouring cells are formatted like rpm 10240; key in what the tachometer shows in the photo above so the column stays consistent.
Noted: rpm 5400
